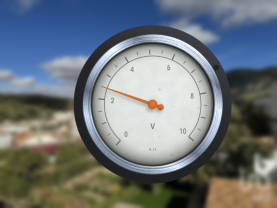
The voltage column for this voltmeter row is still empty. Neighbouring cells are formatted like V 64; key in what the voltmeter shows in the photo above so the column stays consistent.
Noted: V 2.5
